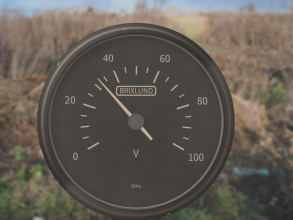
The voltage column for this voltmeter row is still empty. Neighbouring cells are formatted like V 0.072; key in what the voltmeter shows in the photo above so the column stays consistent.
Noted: V 32.5
